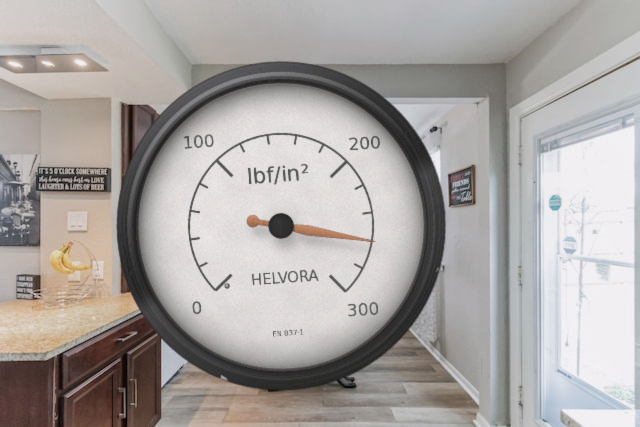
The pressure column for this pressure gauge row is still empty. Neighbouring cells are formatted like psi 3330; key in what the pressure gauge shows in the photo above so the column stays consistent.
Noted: psi 260
